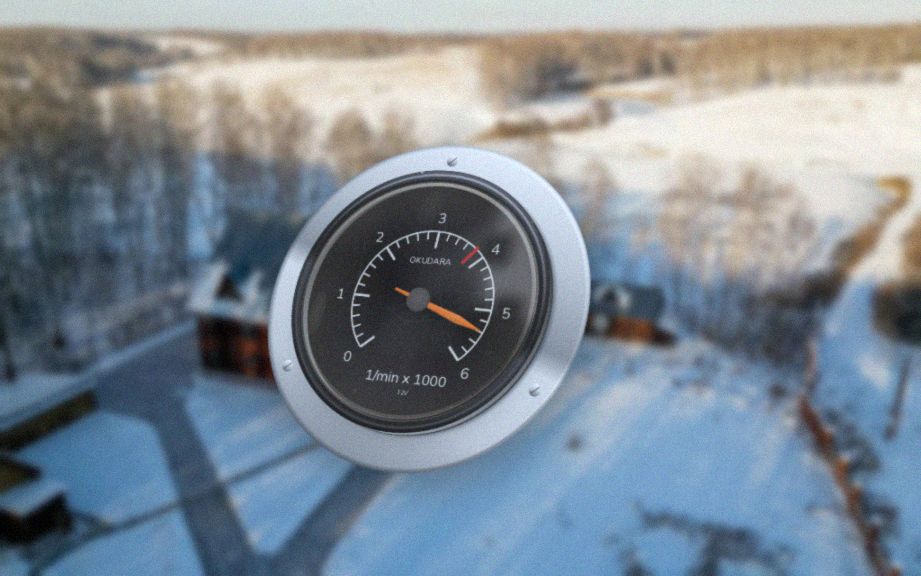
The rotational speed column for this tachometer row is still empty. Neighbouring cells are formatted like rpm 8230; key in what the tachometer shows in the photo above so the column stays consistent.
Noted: rpm 5400
